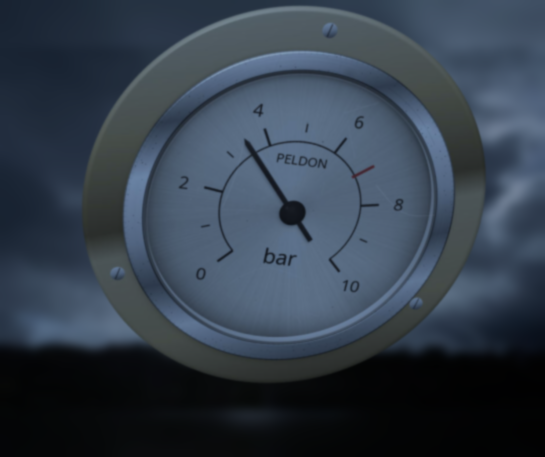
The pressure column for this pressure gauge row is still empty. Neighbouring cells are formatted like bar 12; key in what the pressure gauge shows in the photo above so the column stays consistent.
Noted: bar 3.5
